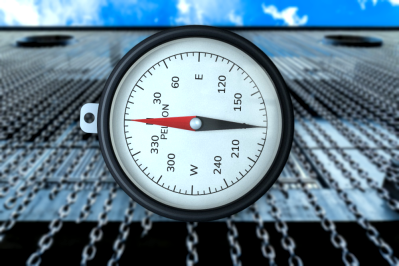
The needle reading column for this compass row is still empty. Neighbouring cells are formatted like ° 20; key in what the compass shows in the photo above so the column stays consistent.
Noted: ° 0
